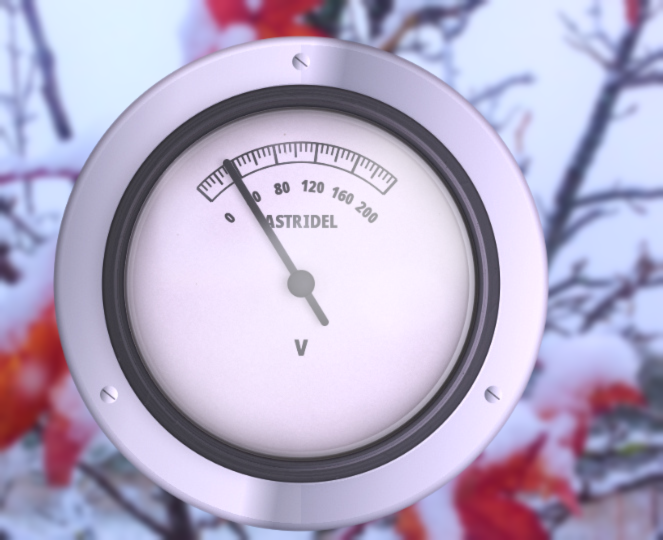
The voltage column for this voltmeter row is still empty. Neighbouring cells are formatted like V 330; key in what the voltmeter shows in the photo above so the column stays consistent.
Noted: V 35
